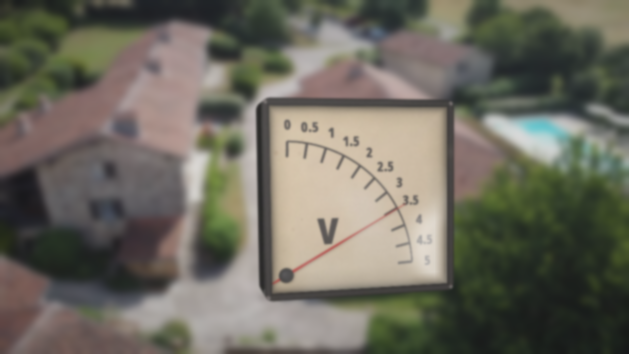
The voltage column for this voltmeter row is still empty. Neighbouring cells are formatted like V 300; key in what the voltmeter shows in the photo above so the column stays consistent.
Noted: V 3.5
